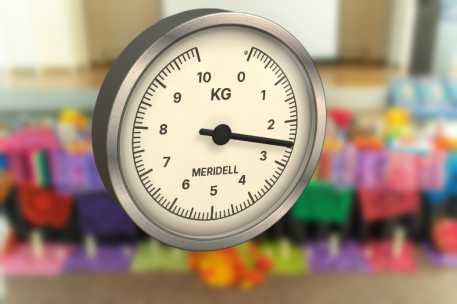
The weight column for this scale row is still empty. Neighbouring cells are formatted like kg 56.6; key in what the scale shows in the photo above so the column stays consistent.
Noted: kg 2.5
